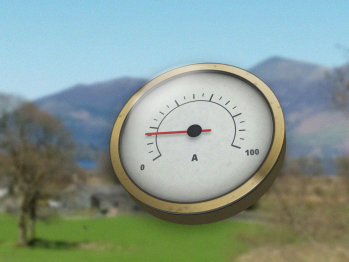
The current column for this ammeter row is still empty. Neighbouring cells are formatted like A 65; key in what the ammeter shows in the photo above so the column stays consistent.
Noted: A 15
